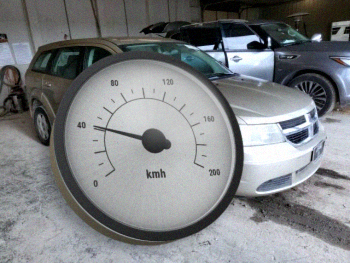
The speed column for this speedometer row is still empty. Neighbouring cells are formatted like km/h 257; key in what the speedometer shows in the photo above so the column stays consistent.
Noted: km/h 40
